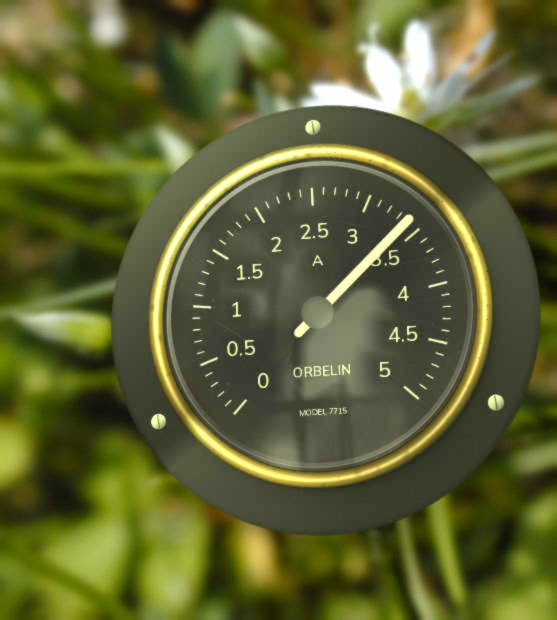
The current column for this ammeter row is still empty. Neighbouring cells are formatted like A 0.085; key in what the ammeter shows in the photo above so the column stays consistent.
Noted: A 3.4
